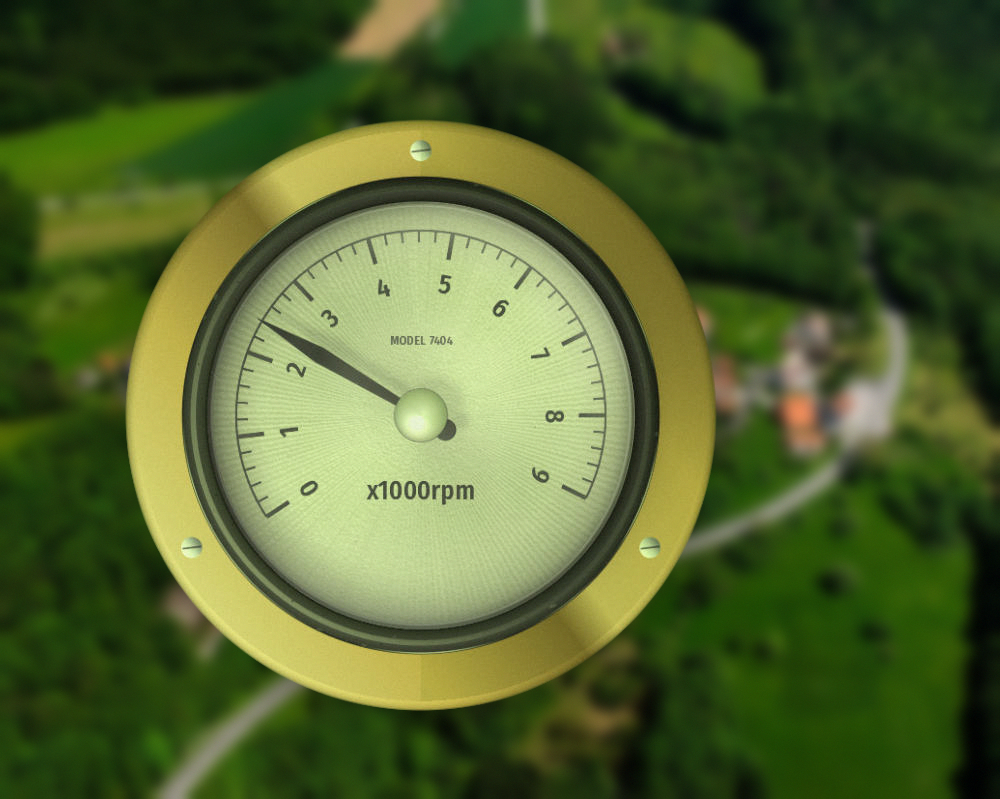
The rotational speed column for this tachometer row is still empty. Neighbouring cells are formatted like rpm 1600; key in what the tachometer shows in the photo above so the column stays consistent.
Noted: rpm 2400
